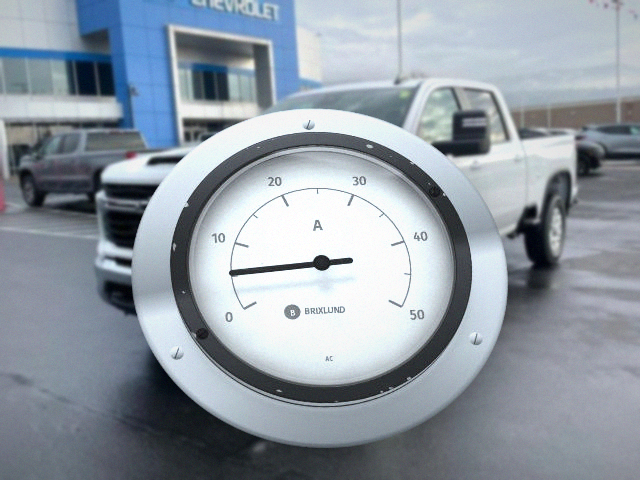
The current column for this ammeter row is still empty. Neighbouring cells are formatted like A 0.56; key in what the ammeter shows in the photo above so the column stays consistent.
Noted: A 5
